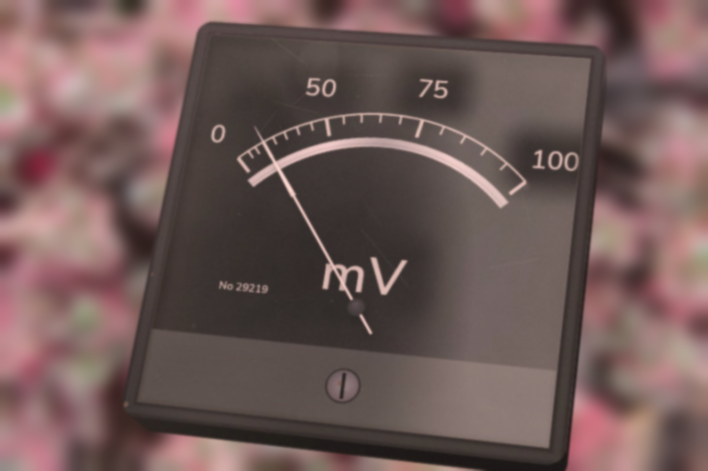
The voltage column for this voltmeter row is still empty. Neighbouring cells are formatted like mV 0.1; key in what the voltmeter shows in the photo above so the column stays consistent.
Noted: mV 25
